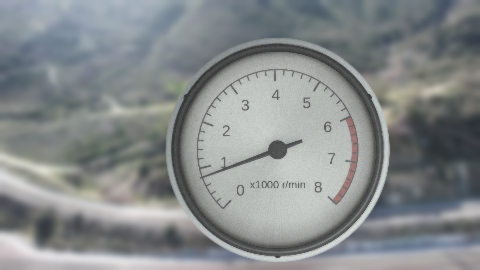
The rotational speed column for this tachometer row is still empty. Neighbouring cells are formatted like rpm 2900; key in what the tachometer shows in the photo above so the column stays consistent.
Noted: rpm 800
